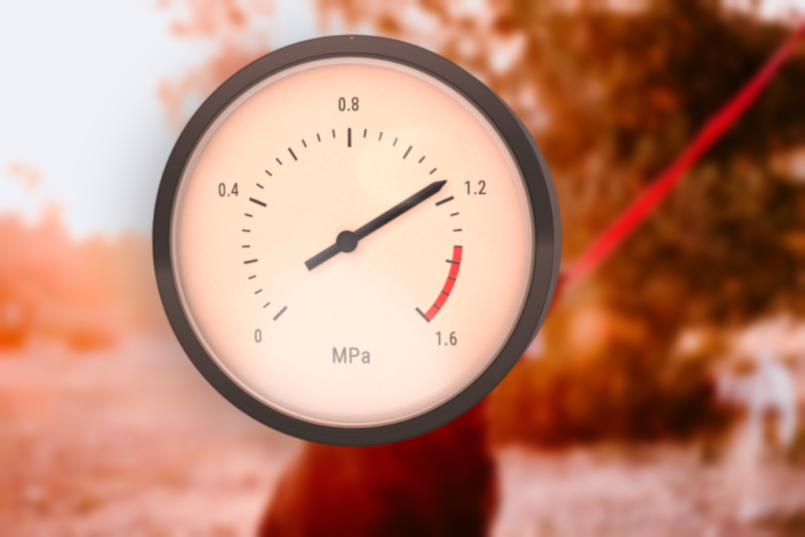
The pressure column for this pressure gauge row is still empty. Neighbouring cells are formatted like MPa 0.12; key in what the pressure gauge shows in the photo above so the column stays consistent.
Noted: MPa 1.15
